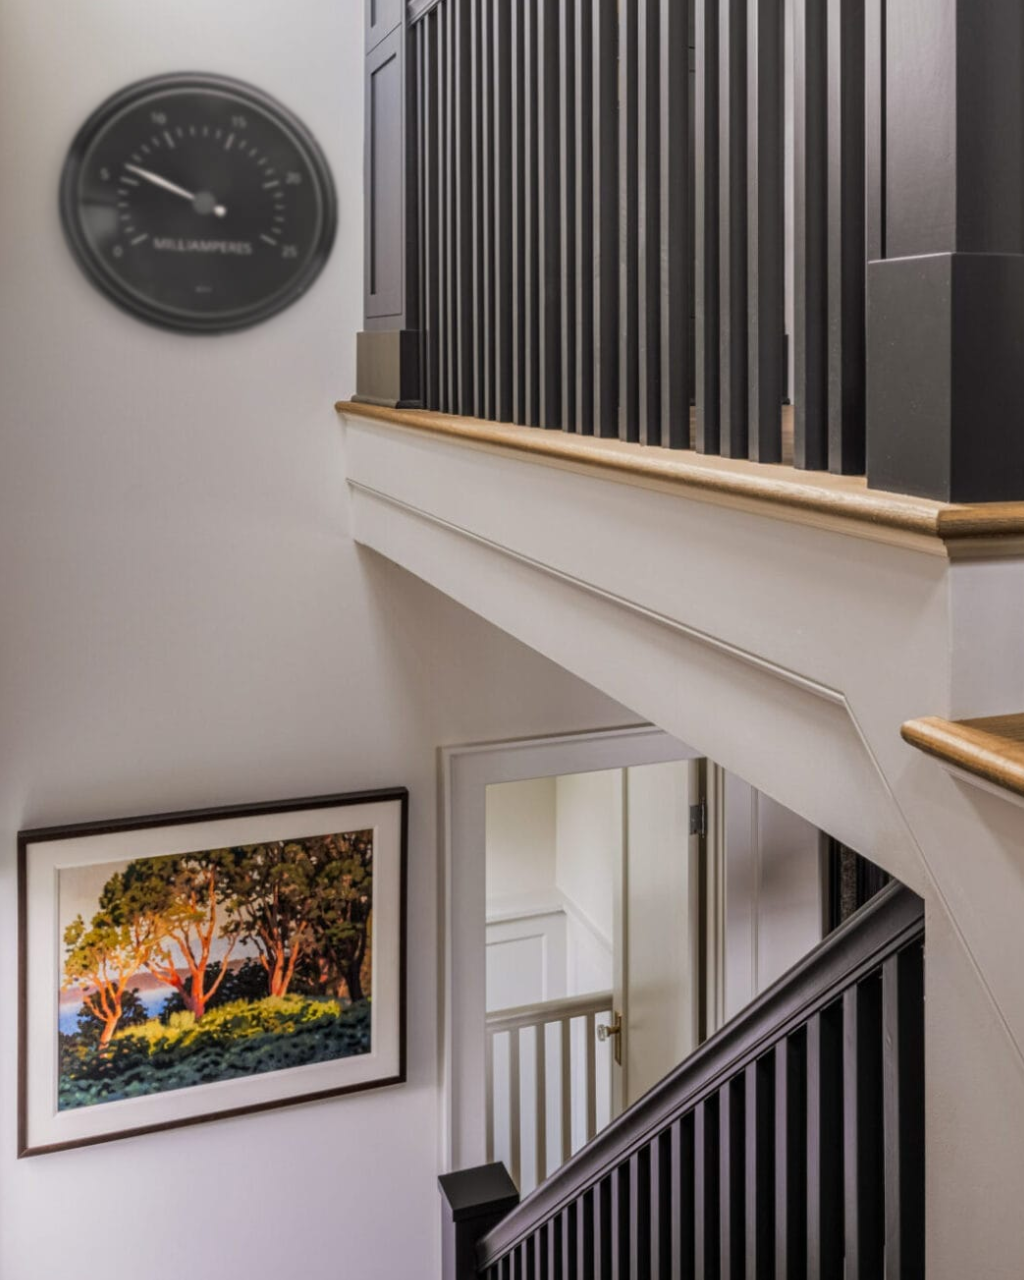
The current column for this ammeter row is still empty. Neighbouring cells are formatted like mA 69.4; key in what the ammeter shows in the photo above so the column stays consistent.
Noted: mA 6
